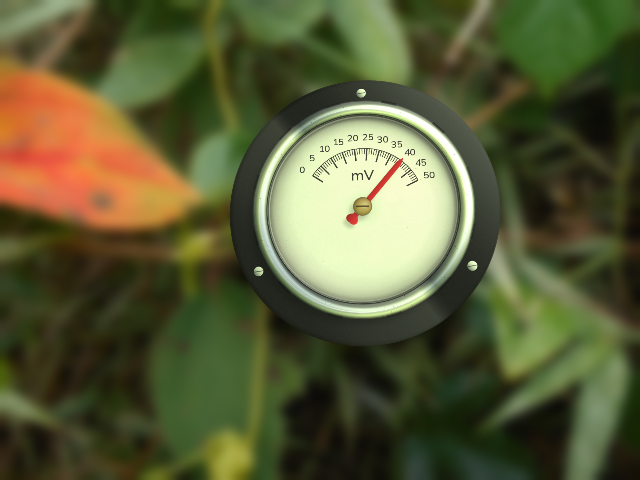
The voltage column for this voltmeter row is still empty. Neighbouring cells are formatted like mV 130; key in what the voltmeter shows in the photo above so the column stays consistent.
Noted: mV 40
